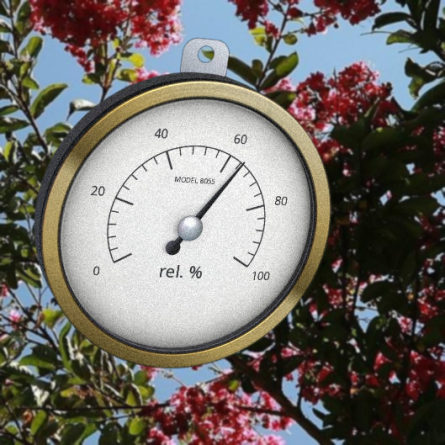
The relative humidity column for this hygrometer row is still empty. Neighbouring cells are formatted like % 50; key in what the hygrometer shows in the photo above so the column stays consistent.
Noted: % 64
